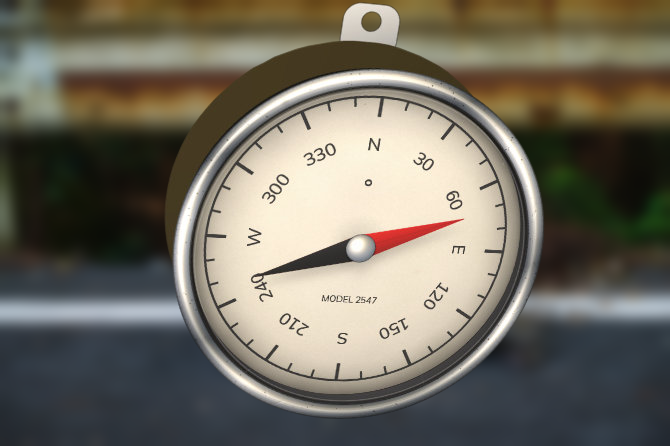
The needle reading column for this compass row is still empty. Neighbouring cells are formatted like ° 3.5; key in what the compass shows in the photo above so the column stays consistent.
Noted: ° 70
